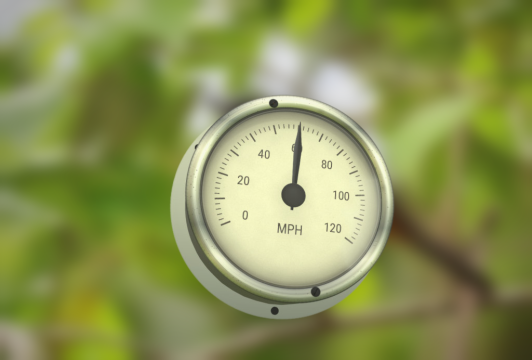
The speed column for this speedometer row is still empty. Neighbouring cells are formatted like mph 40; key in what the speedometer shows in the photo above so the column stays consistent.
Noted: mph 60
